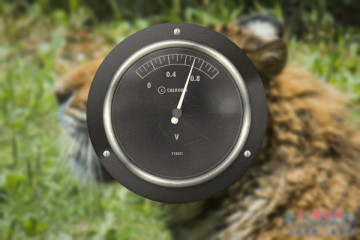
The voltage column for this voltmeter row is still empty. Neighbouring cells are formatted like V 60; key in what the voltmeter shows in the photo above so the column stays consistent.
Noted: V 0.7
